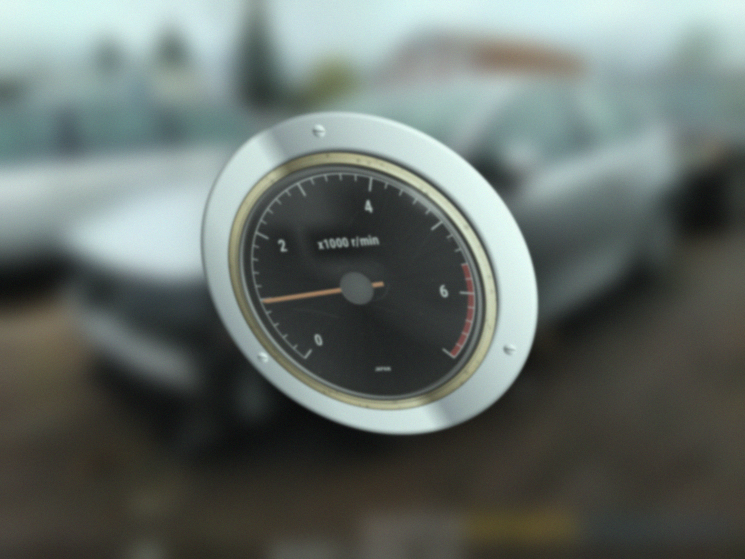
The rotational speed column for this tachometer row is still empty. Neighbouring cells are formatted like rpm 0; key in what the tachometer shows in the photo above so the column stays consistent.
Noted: rpm 1000
